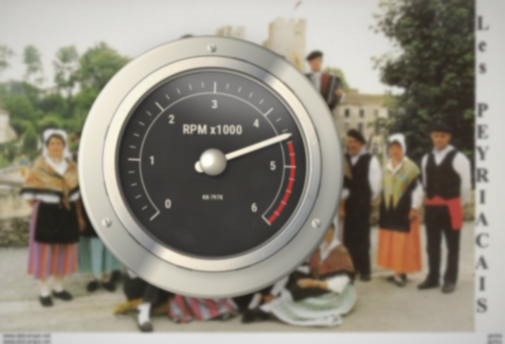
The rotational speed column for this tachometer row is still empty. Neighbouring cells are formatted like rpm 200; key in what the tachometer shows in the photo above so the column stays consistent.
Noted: rpm 4500
